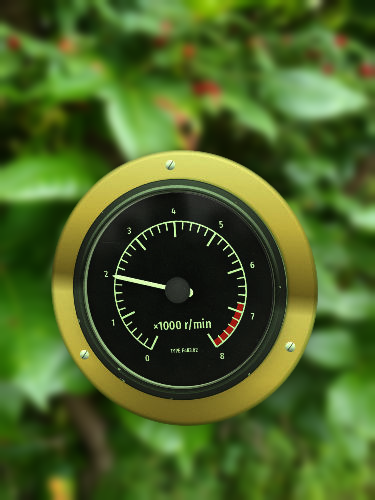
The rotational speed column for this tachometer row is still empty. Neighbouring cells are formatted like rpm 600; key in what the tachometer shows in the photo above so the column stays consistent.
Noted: rpm 2000
